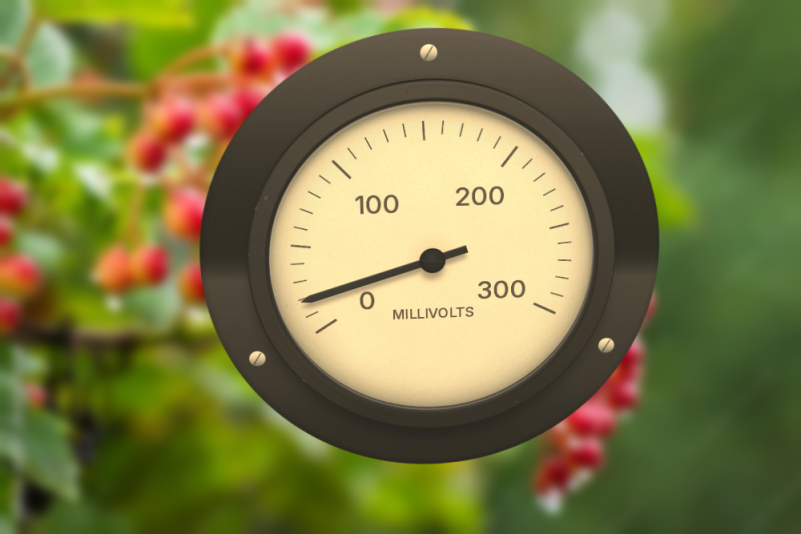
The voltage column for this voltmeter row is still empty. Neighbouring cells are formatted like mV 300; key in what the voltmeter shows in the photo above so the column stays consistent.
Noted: mV 20
